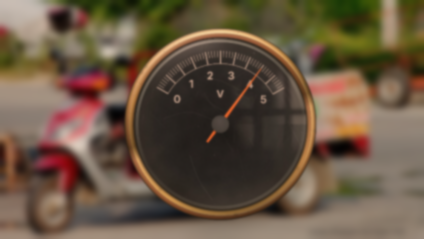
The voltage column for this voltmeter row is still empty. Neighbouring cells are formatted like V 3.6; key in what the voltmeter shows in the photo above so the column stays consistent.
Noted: V 4
